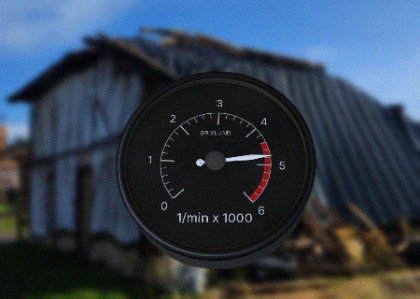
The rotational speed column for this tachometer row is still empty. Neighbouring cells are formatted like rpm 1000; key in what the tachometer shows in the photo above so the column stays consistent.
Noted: rpm 4800
